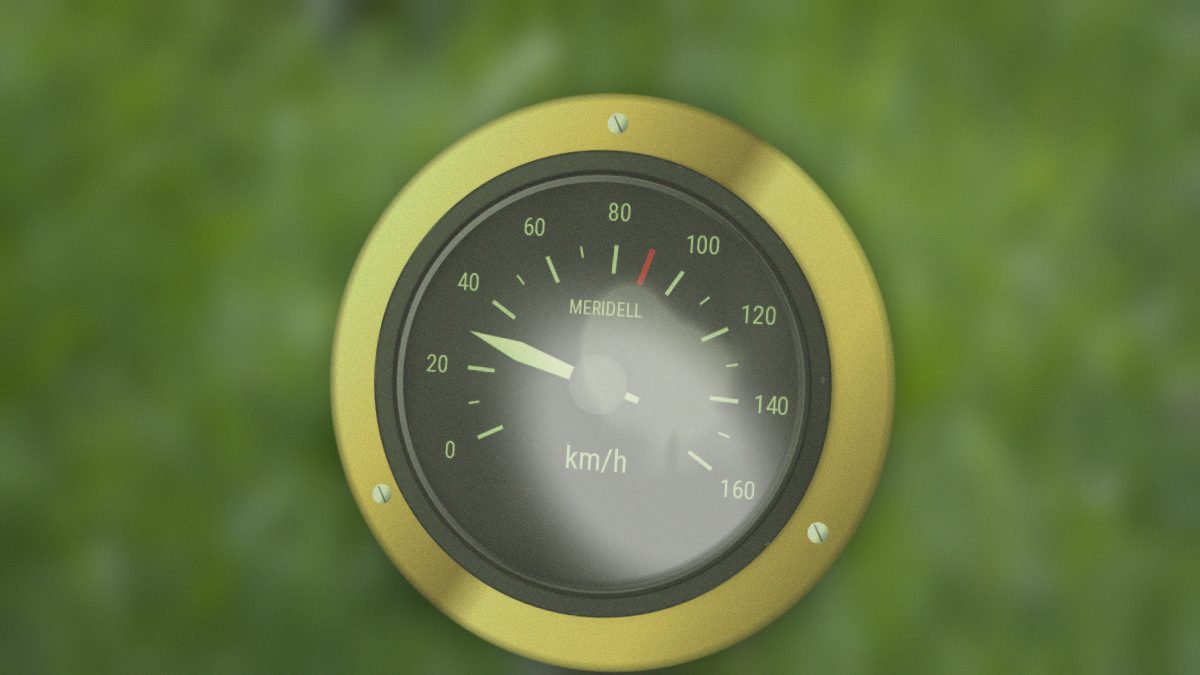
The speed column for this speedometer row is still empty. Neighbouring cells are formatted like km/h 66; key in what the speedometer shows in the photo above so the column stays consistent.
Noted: km/h 30
